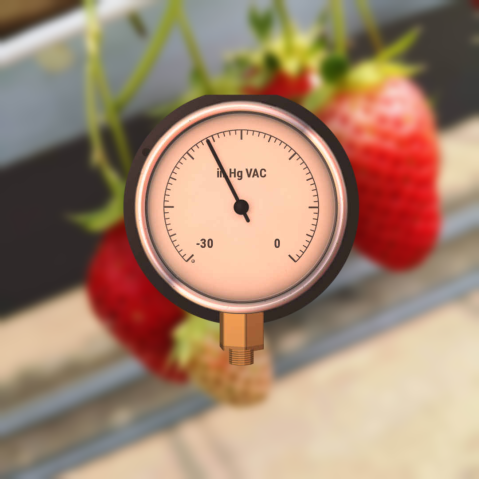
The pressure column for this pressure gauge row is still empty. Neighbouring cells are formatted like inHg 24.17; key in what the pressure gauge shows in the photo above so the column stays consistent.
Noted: inHg -18
